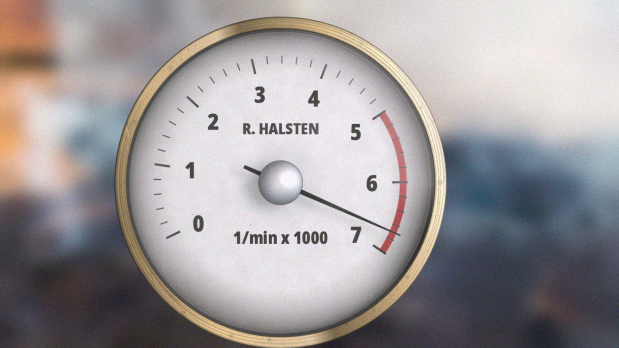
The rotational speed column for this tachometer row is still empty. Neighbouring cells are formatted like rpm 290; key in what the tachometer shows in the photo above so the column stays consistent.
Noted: rpm 6700
